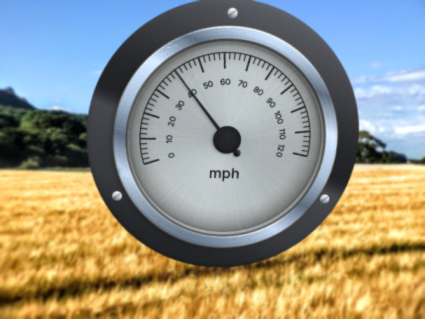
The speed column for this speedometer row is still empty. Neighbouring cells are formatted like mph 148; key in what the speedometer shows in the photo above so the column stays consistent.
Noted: mph 40
